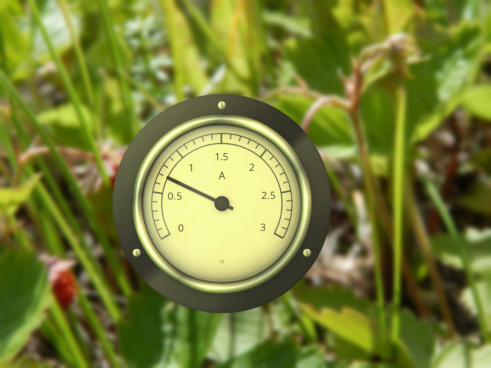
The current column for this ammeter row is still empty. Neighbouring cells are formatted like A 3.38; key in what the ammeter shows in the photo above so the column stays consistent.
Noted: A 0.7
